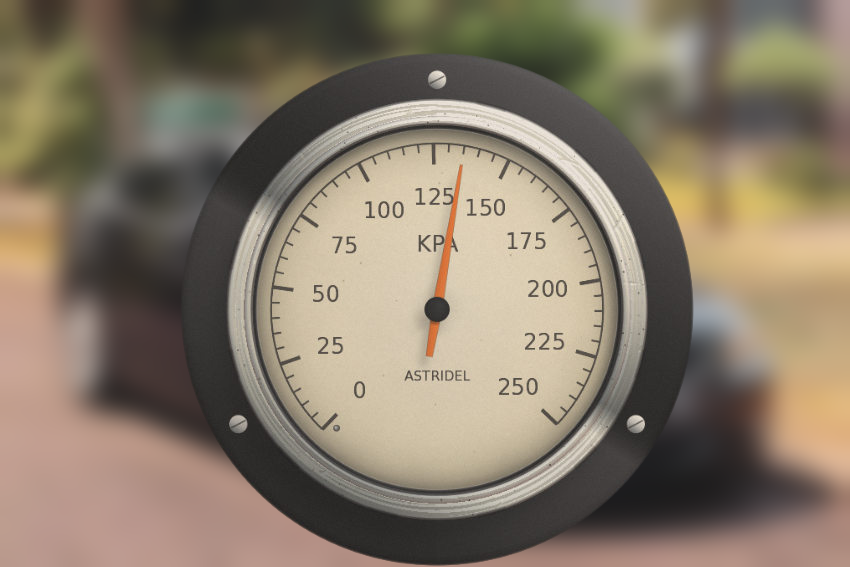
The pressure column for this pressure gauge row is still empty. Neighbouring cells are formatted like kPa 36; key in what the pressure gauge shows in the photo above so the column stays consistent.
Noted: kPa 135
